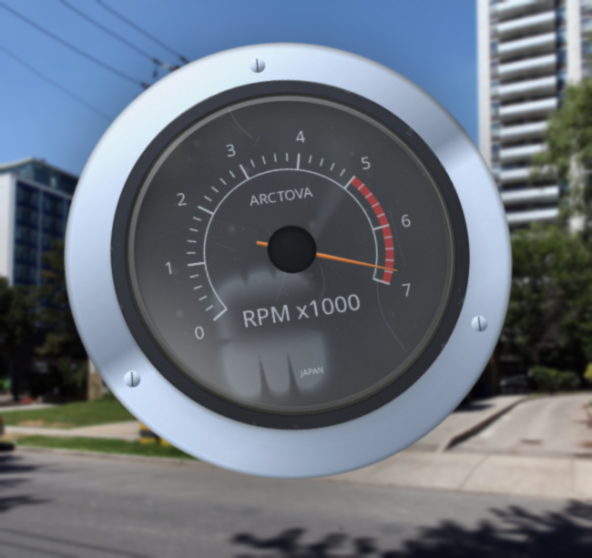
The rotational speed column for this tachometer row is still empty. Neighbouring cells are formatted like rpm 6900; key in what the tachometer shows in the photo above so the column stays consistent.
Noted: rpm 6800
